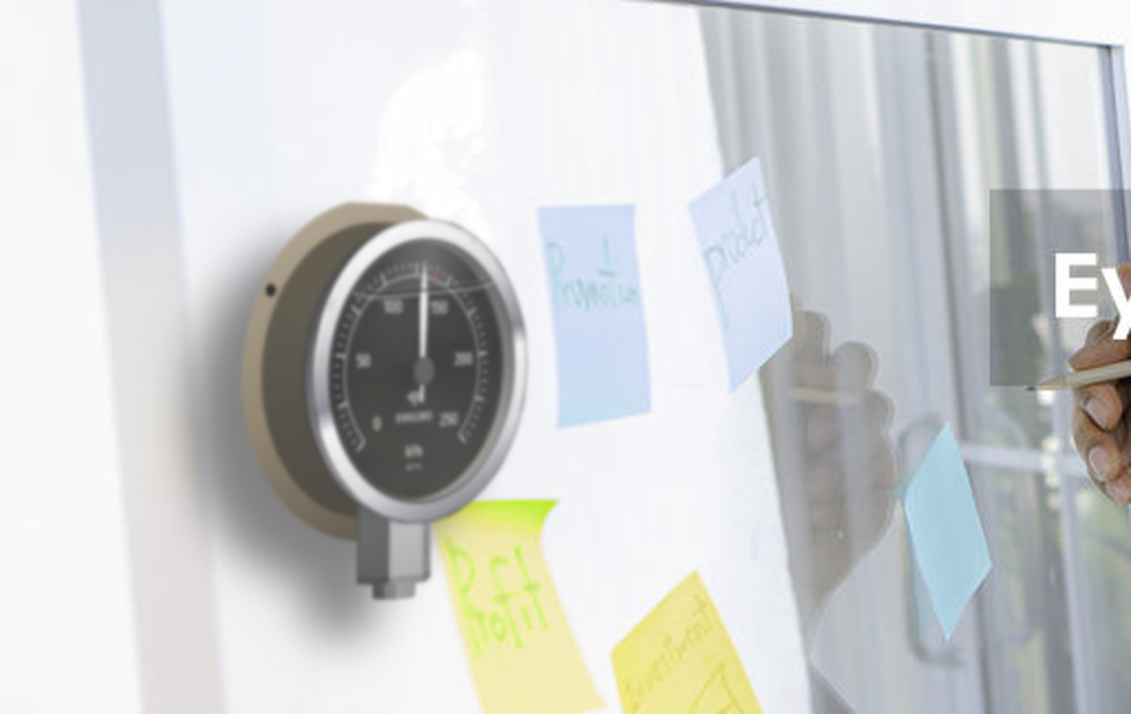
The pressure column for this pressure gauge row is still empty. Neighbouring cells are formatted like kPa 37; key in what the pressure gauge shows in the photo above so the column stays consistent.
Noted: kPa 125
